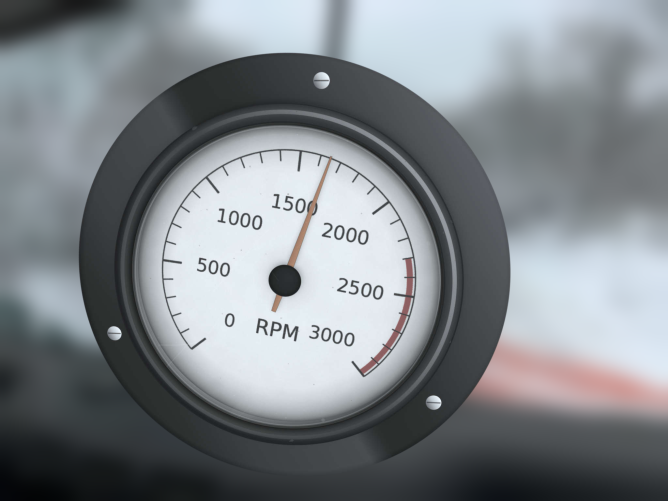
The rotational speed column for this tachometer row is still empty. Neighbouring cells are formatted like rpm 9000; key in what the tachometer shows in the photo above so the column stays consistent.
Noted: rpm 1650
